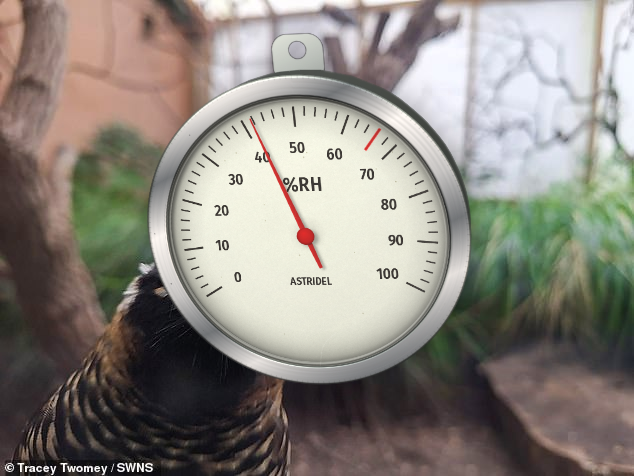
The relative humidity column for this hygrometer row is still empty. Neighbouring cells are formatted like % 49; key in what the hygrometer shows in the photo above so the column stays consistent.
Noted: % 42
